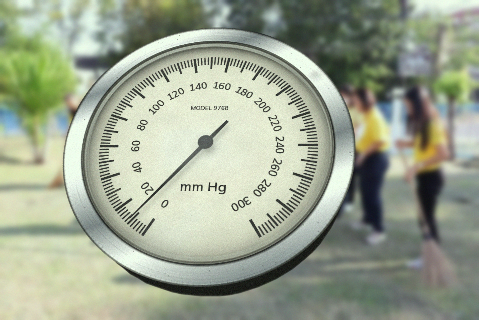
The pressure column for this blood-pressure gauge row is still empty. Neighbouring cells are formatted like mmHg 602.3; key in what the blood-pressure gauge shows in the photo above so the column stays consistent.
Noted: mmHg 10
